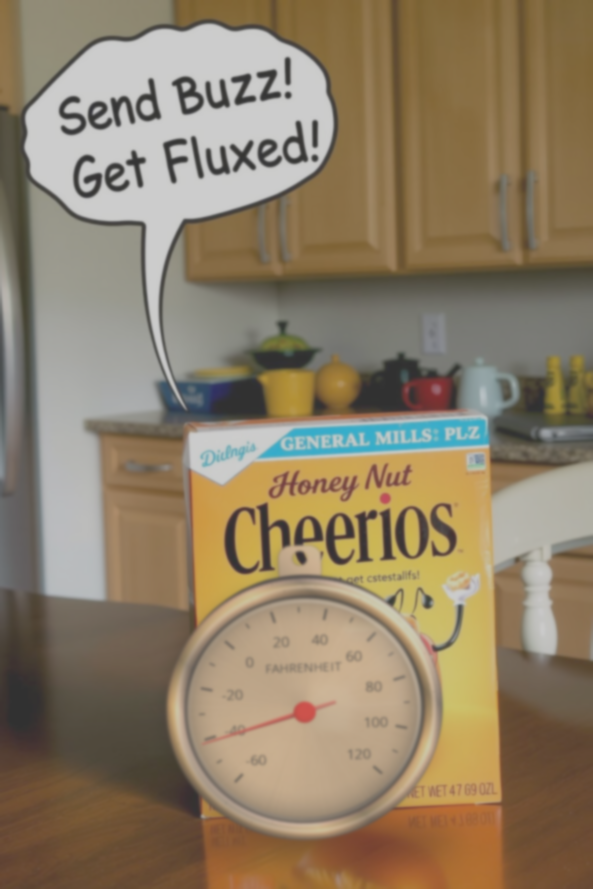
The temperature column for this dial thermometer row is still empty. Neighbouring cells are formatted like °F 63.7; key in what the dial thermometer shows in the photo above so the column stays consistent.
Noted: °F -40
